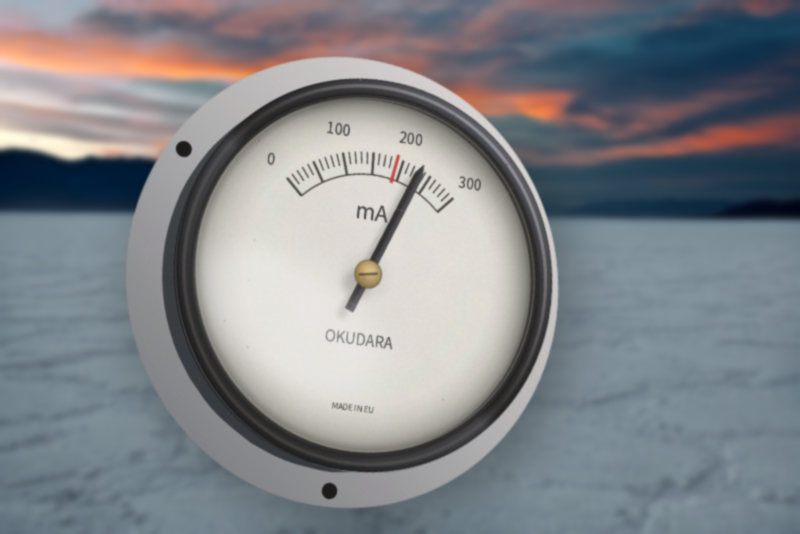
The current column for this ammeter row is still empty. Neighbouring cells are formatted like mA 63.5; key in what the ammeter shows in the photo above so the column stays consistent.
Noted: mA 230
